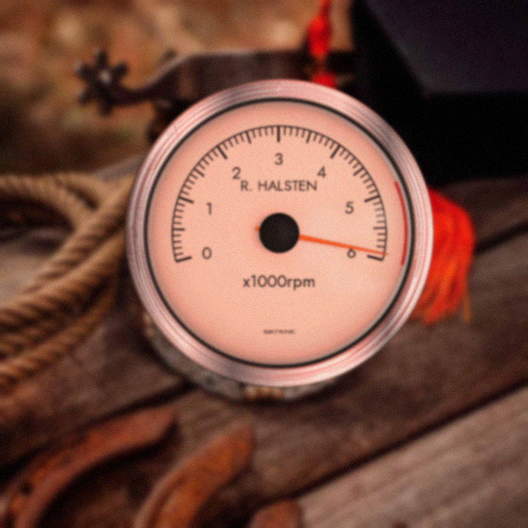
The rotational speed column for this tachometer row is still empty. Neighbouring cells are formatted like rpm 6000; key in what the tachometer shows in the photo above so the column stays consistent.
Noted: rpm 5900
